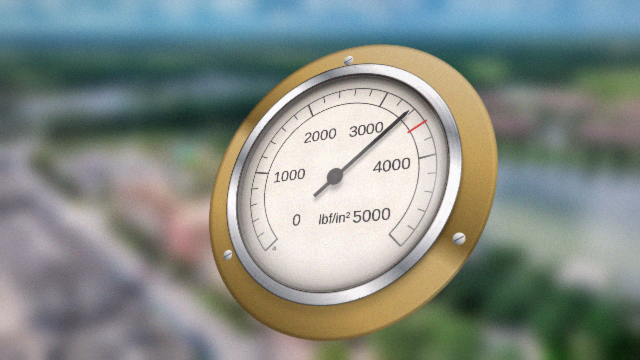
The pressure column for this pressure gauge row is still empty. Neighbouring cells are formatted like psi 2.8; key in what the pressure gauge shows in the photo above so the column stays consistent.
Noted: psi 3400
